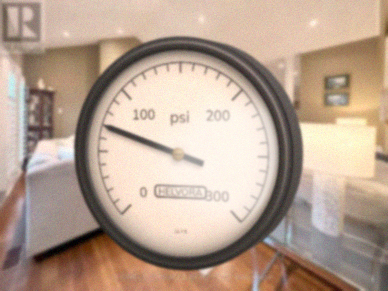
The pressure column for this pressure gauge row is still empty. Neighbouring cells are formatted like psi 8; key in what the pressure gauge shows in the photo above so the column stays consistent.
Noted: psi 70
